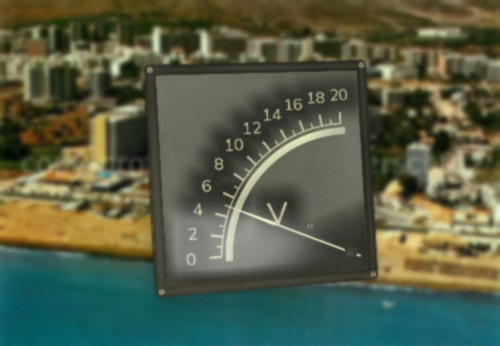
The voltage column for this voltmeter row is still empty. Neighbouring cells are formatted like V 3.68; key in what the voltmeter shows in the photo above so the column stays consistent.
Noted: V 5
